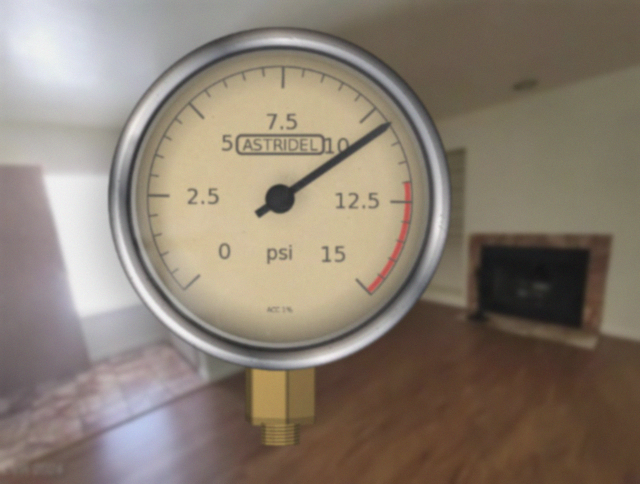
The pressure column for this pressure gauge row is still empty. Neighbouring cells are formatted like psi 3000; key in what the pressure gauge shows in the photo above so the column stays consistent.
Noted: psi 10.5
